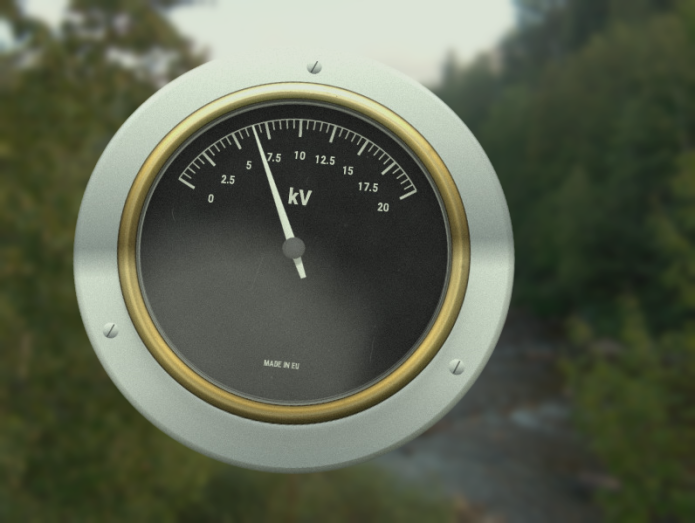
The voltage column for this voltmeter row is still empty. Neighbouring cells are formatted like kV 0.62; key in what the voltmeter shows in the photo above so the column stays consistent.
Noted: kV 6.5
